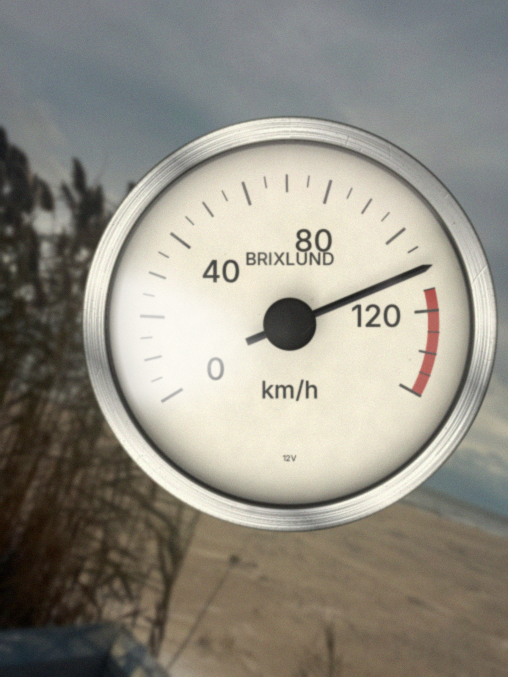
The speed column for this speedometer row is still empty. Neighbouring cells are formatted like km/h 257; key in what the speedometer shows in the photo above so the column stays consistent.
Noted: km/h 110
